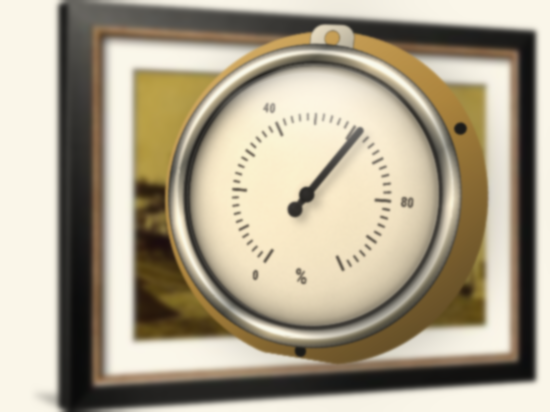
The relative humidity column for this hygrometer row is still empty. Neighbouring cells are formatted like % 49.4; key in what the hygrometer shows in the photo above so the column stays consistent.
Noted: % 62
